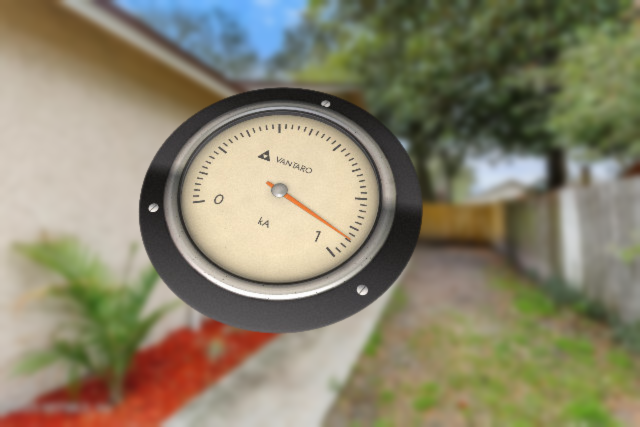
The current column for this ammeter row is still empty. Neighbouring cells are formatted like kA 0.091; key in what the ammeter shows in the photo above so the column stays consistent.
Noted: kA 0.94
